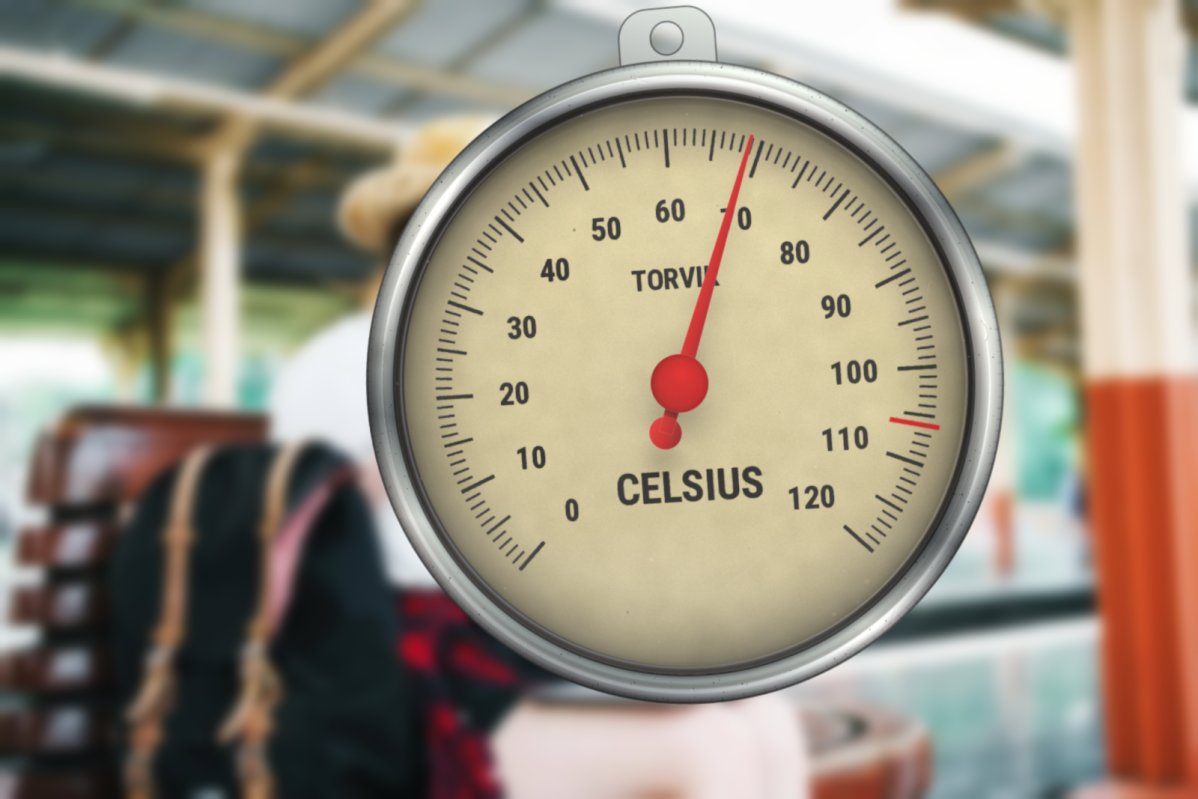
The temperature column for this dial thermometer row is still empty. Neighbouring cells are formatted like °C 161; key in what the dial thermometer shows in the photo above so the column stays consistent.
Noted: °C 69
